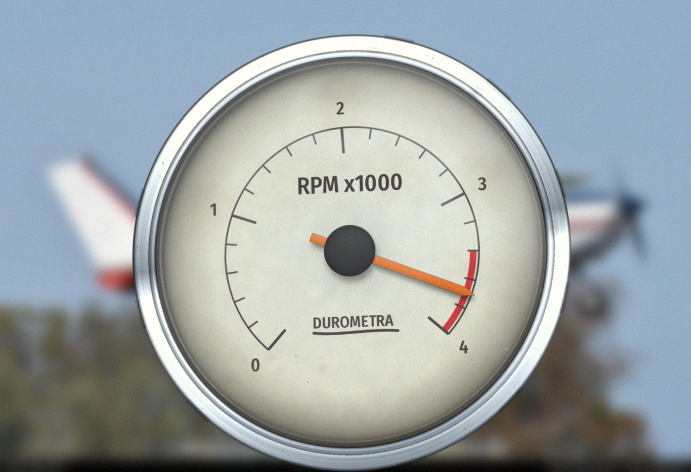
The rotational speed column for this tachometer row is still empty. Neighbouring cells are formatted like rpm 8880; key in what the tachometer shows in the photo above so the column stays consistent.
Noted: rpm 3700
